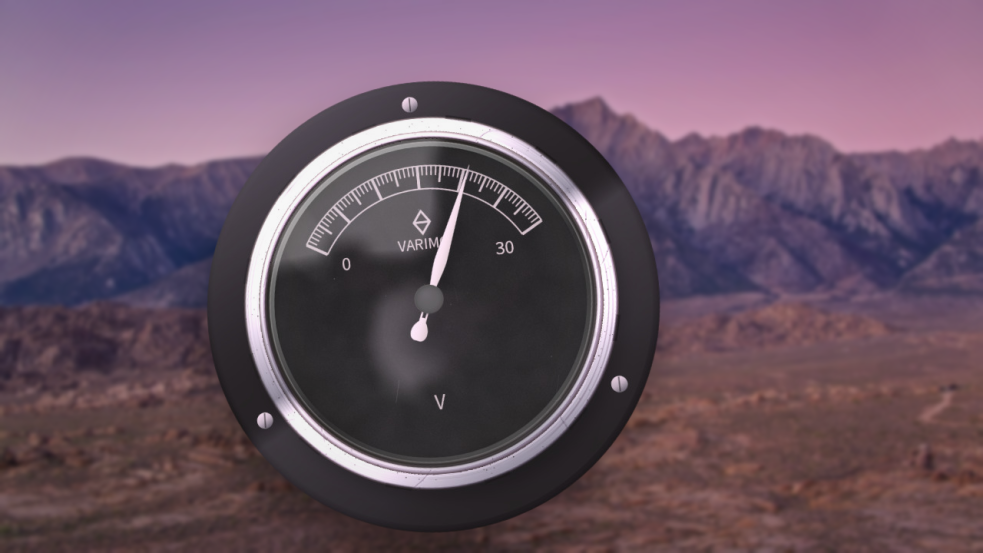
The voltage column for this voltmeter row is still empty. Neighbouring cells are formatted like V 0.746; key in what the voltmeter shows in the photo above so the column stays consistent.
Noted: V 20.5
